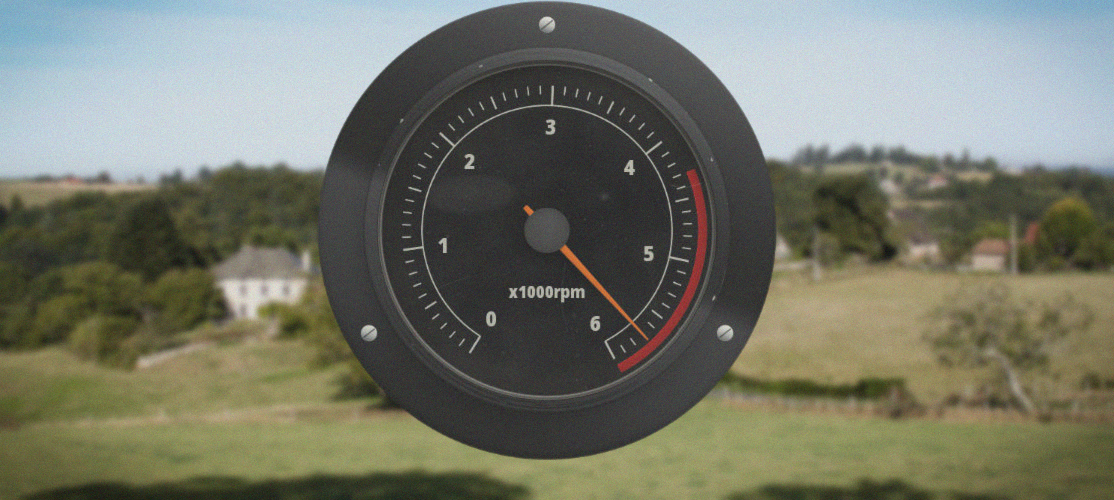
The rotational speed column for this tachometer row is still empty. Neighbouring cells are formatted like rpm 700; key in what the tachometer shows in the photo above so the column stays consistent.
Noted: rpm 5700
